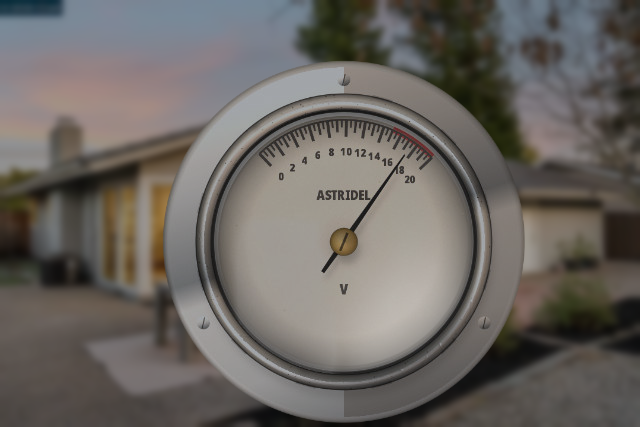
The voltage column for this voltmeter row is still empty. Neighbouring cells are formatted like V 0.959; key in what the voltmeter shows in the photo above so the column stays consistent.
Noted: V 17.5
